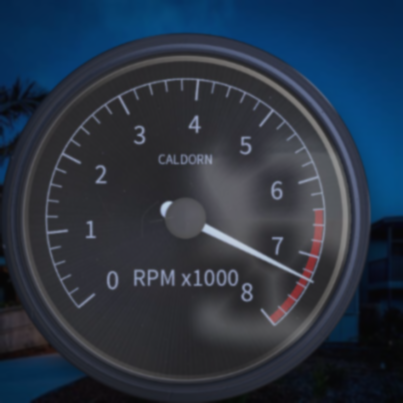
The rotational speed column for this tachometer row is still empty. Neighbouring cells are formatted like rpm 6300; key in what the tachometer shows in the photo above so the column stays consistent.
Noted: rpm 7300
